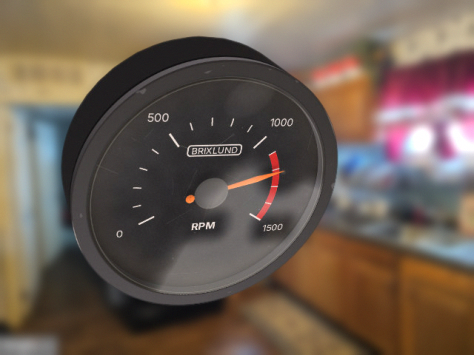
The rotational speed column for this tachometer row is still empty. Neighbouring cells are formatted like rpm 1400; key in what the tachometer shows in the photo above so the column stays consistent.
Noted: rpm 1200
